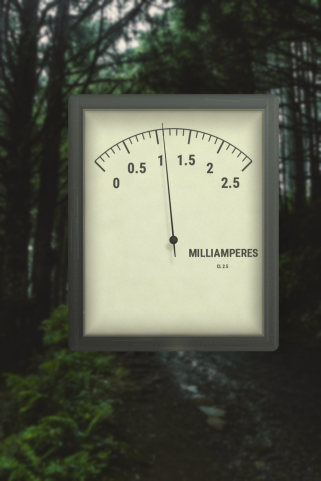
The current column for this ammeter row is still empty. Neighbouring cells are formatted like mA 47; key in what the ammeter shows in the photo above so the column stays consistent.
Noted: mA 1.1
